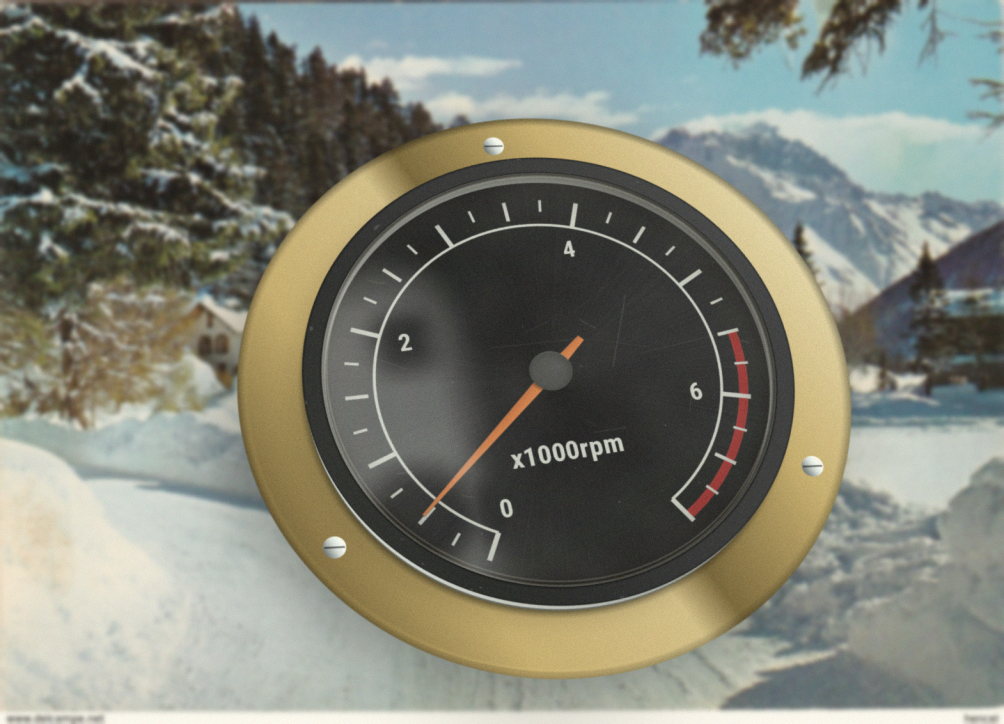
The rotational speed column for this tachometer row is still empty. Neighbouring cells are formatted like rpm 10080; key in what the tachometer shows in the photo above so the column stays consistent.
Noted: rpm 500
